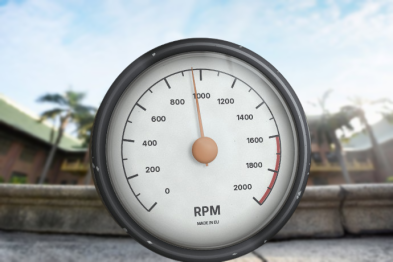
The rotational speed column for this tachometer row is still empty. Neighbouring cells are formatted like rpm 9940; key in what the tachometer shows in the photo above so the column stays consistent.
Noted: rpm 950
